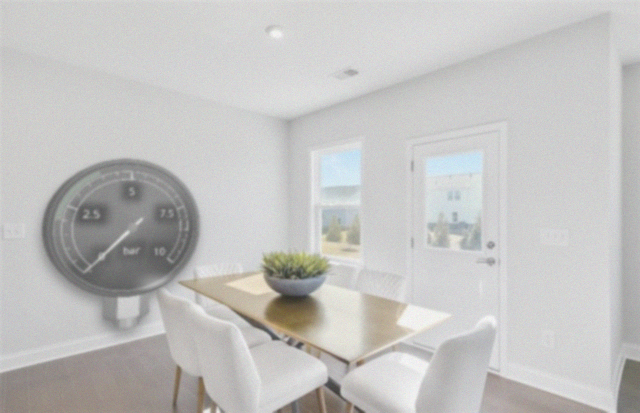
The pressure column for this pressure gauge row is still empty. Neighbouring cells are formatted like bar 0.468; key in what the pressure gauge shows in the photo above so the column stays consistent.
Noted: bar 0
